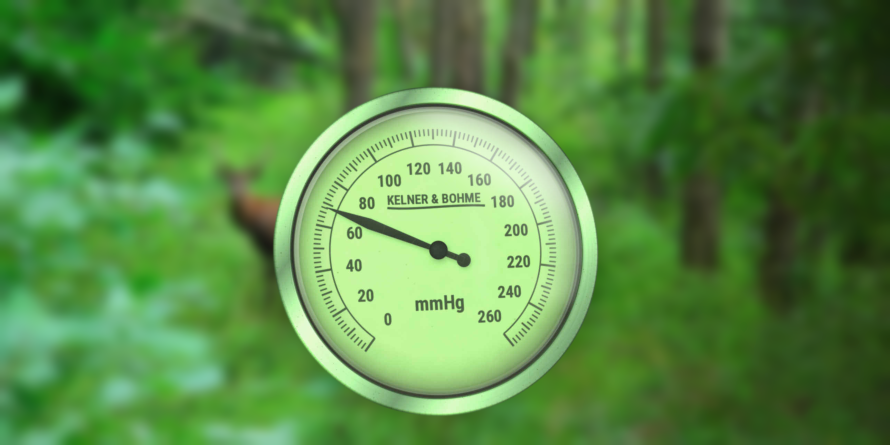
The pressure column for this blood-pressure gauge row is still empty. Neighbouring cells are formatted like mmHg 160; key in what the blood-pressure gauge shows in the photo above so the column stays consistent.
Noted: mmHg 68
